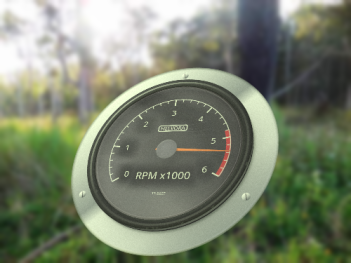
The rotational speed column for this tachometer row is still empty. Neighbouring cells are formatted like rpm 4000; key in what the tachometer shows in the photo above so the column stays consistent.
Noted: rpm 5400
